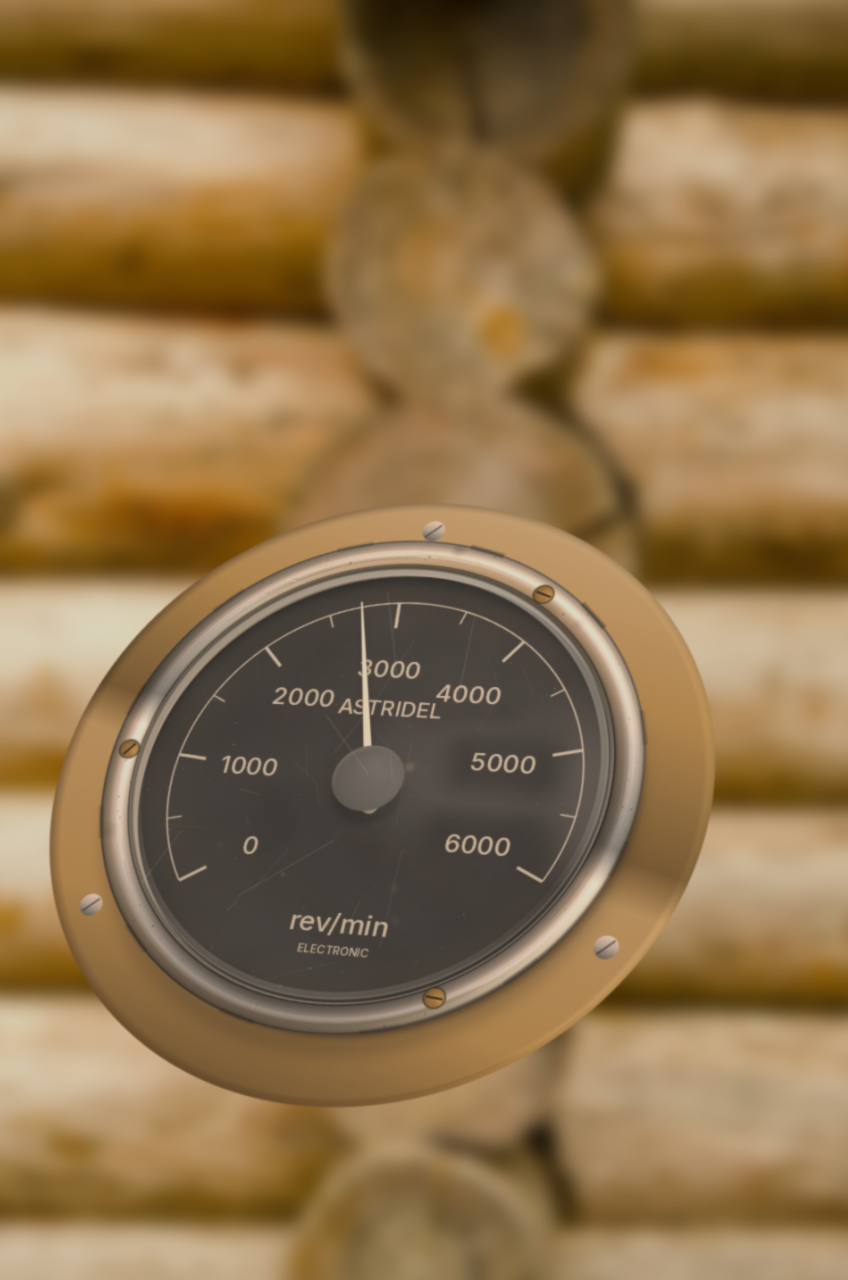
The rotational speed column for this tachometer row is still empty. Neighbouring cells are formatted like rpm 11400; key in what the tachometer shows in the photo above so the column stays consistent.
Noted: rpm 2750
